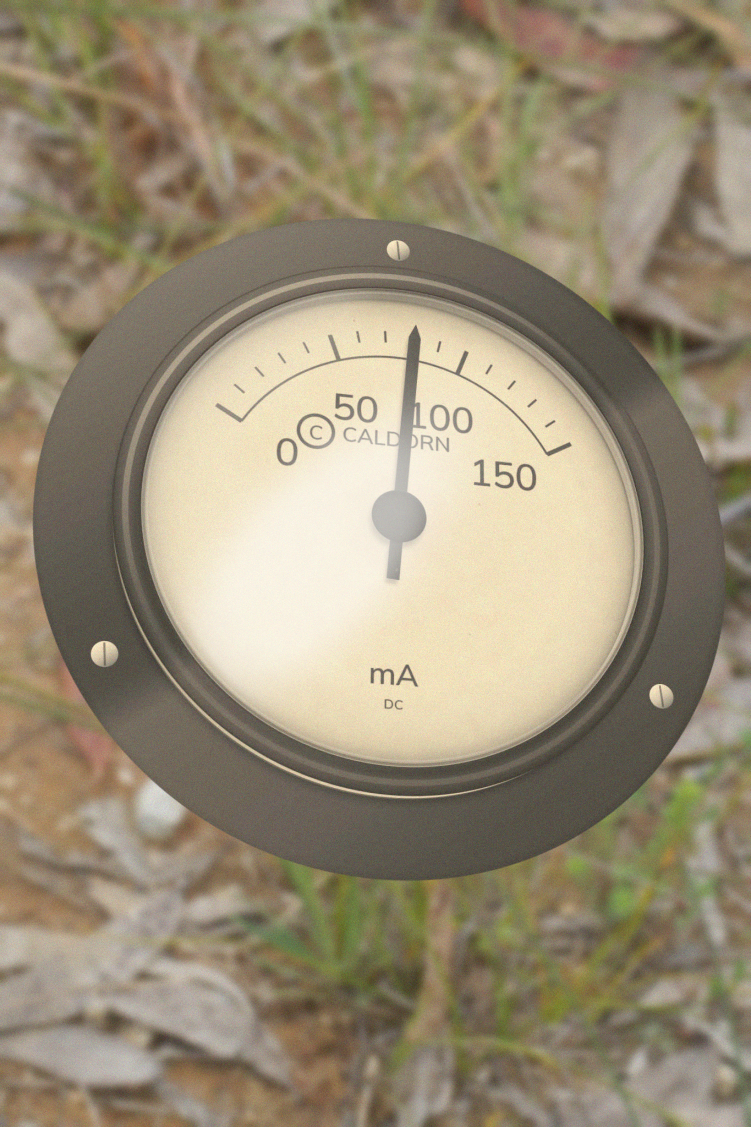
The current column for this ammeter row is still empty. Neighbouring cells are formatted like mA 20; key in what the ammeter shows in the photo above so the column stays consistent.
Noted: mA 80
